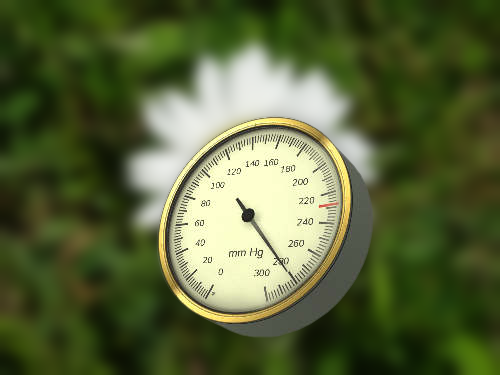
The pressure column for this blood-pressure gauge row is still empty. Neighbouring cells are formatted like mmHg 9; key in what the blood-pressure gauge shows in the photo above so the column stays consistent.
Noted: mmHg 280
